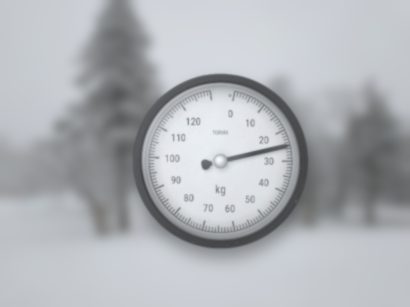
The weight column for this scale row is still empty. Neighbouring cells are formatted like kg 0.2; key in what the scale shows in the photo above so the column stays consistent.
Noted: kg 25
